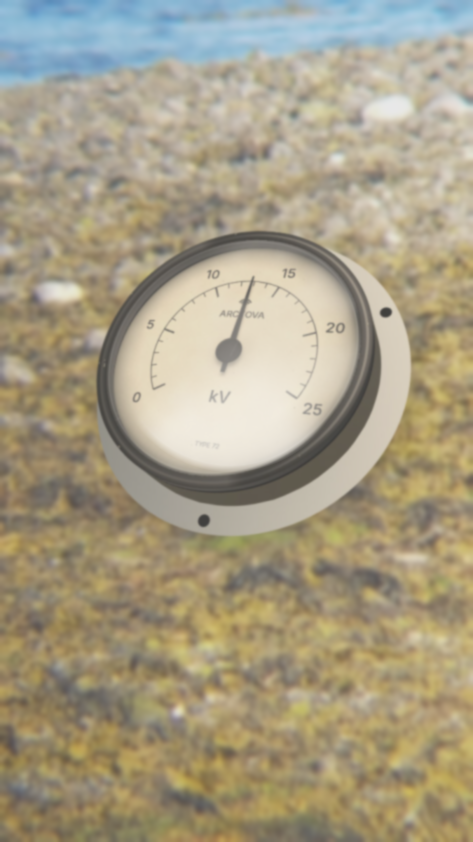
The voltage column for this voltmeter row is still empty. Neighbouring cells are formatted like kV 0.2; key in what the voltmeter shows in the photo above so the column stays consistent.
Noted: kV 13
